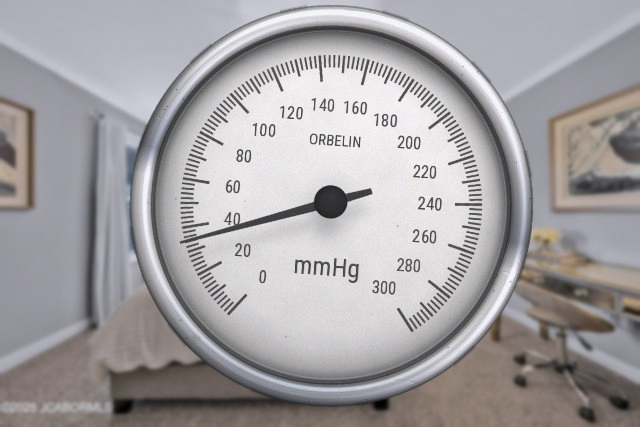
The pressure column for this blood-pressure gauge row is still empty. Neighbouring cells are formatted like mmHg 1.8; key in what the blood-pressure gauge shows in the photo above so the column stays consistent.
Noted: mmHg 34
